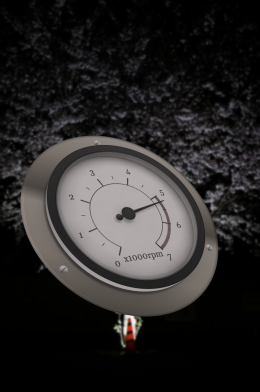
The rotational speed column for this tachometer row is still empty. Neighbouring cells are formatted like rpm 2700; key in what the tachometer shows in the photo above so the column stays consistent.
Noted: rpm 5250
